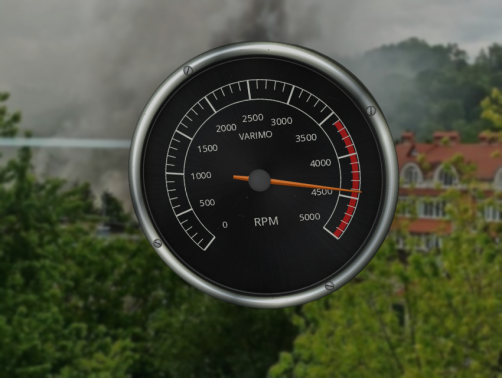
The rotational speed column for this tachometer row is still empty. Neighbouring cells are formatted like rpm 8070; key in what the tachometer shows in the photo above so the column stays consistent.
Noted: rpm 4400
